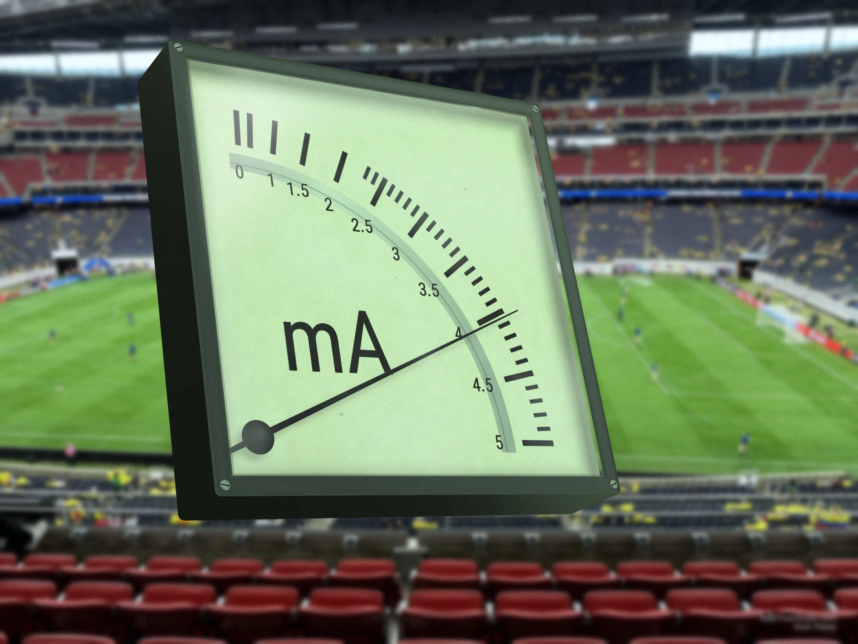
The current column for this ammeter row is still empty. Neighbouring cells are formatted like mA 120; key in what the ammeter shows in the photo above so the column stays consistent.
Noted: mA 4.05
